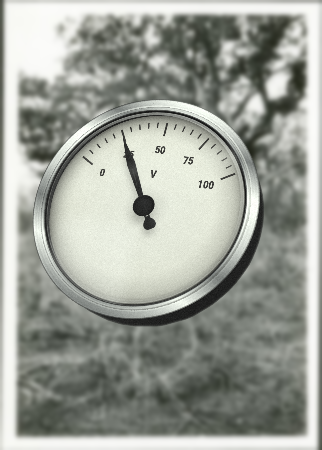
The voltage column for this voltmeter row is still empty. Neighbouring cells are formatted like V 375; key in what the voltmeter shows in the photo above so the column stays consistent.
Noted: V 25
